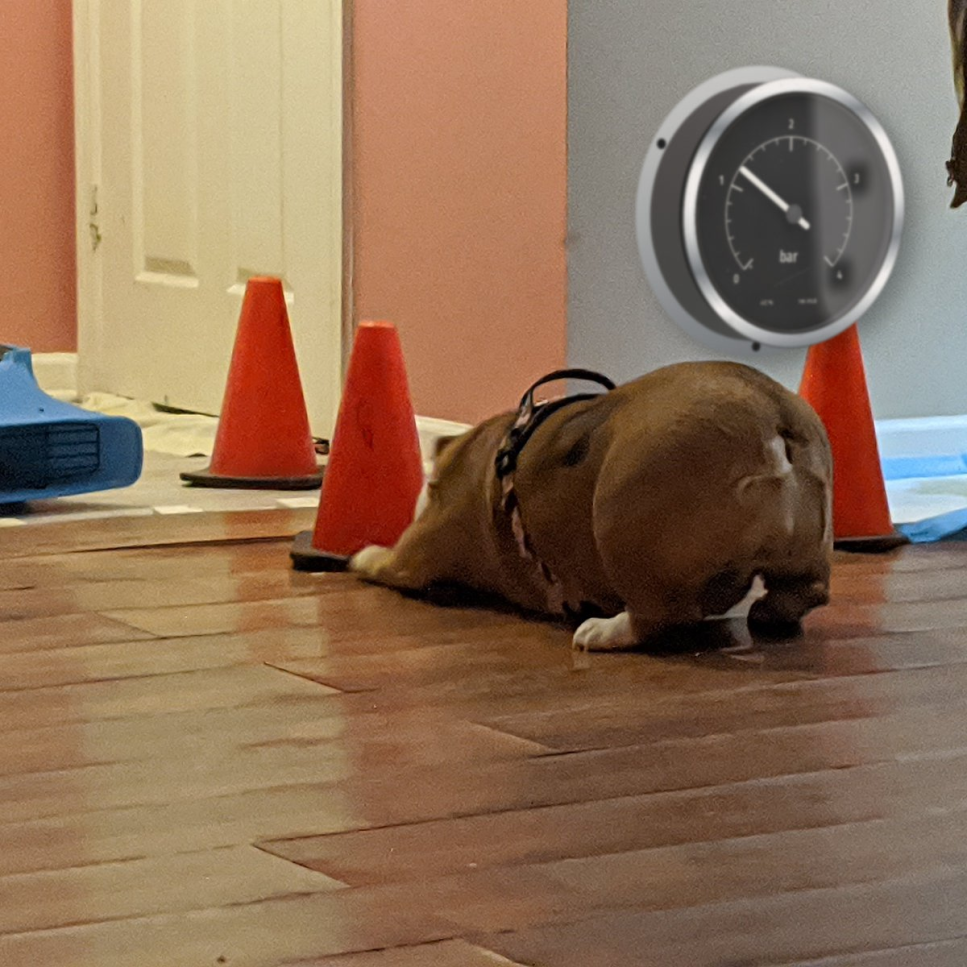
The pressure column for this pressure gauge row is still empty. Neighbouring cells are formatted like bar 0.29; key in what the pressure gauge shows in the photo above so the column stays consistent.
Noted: bar 1.2
